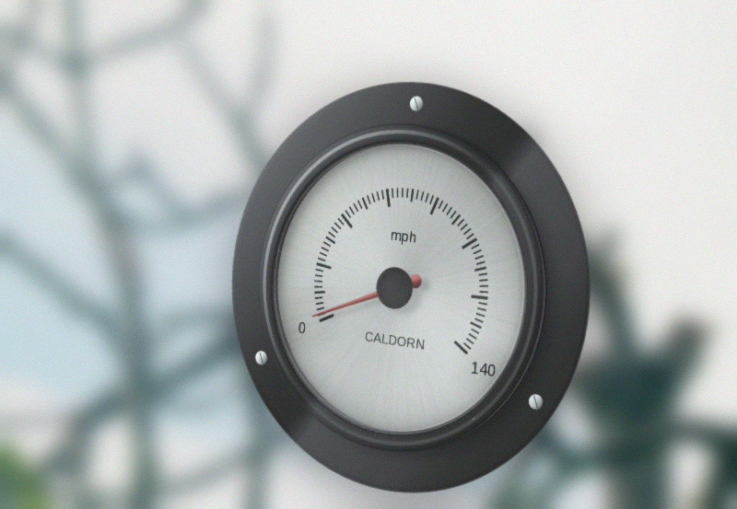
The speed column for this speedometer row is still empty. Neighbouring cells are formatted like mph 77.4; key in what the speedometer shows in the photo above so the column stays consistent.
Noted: mph 2
